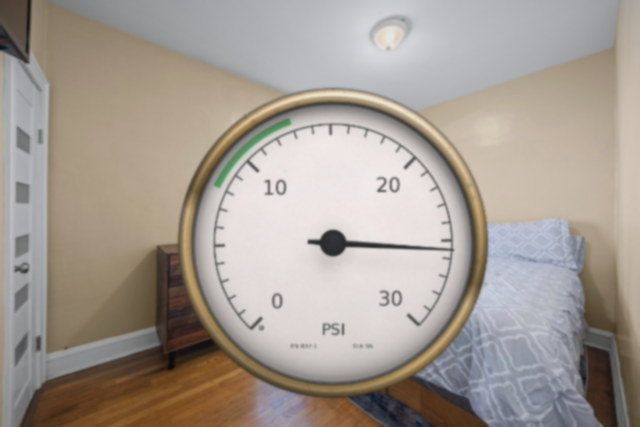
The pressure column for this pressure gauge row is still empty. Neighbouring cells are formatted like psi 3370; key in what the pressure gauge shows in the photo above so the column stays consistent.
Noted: psi 25.5
